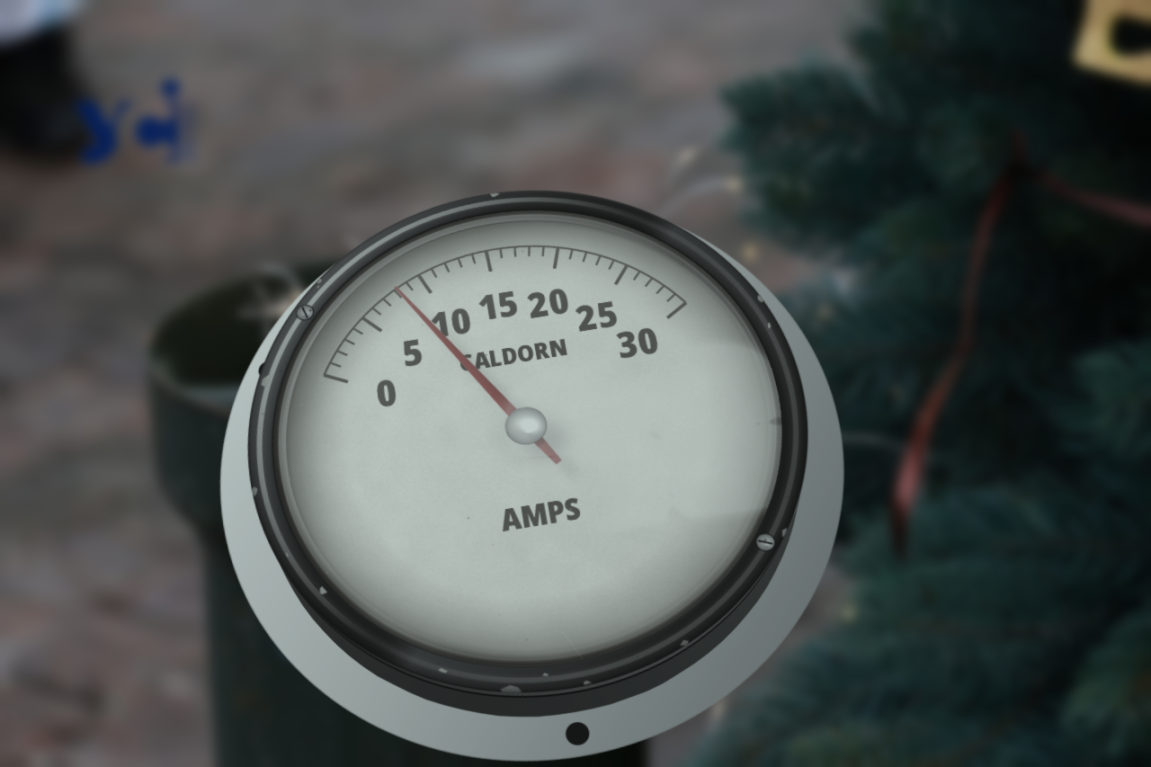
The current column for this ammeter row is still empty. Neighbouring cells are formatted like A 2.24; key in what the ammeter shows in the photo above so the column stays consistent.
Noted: A 8
